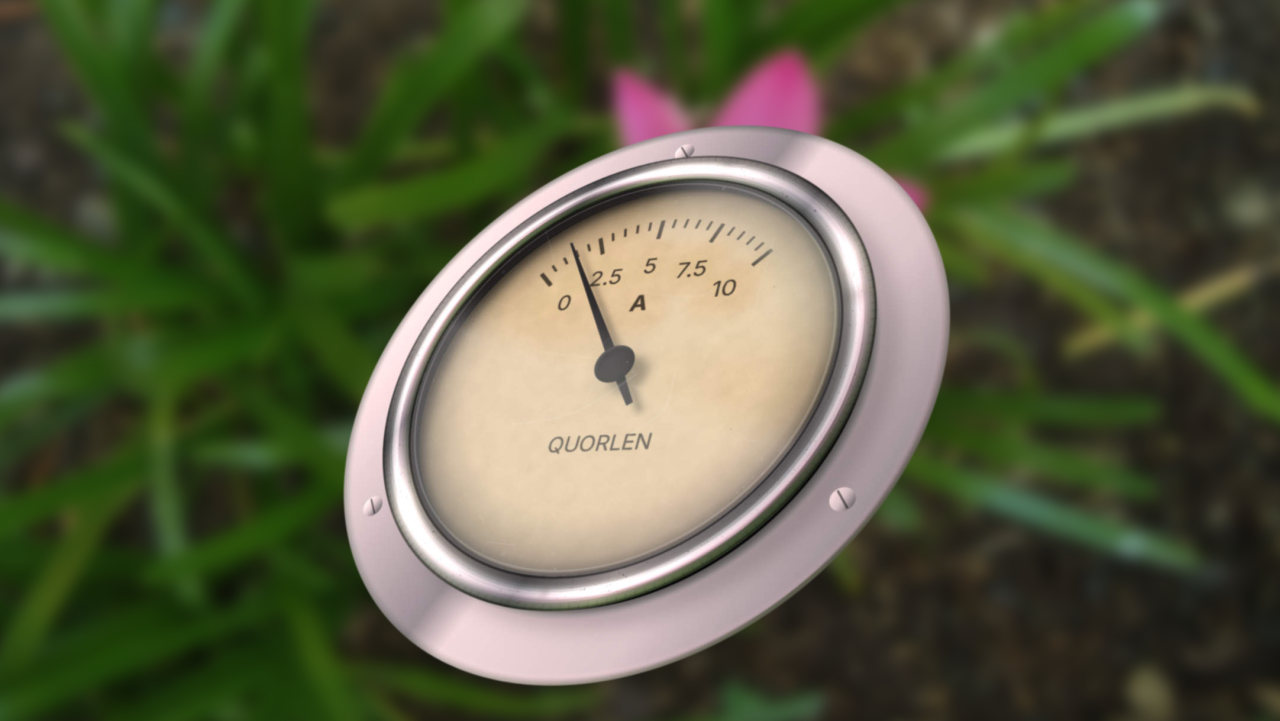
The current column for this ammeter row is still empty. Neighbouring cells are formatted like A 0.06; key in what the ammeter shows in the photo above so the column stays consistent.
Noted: A 1.5
